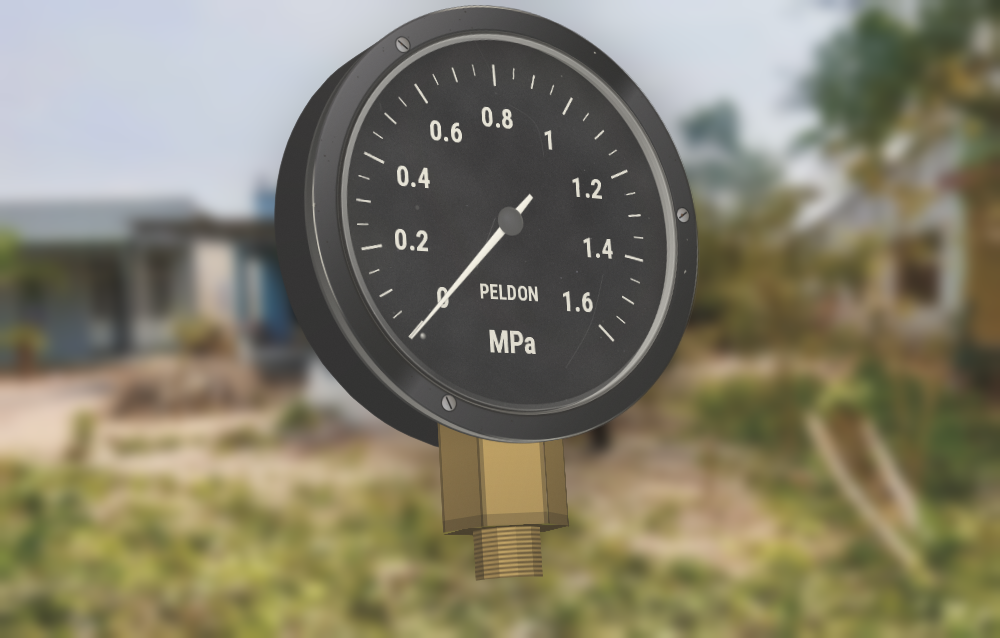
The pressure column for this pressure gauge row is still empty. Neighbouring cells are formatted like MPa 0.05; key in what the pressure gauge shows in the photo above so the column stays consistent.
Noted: MPa 0
